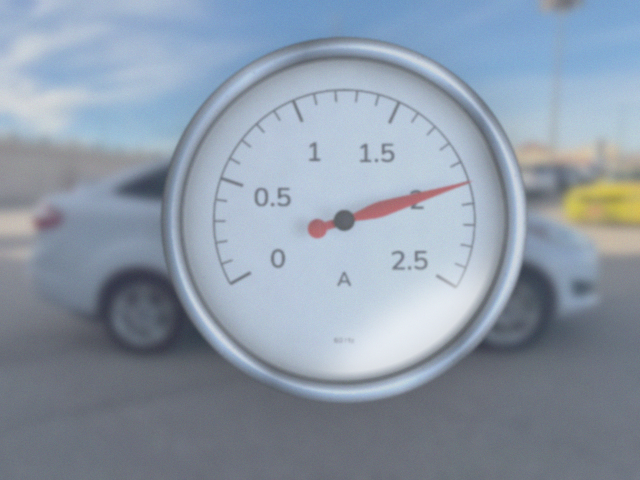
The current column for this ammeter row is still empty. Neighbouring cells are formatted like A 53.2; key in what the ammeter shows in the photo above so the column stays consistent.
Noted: A 2
